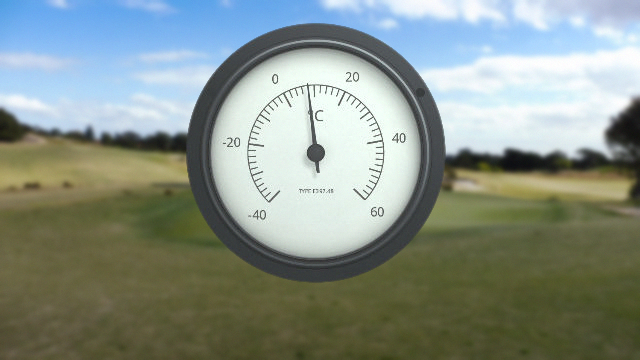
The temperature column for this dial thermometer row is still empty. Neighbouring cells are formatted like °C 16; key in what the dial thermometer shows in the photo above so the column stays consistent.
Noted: °C 8
